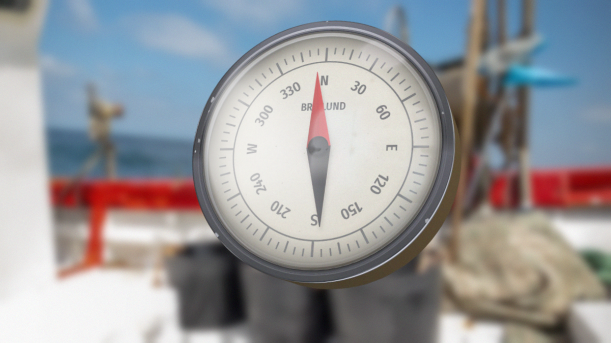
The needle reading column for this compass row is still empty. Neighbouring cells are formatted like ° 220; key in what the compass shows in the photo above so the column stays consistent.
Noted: ° 355
